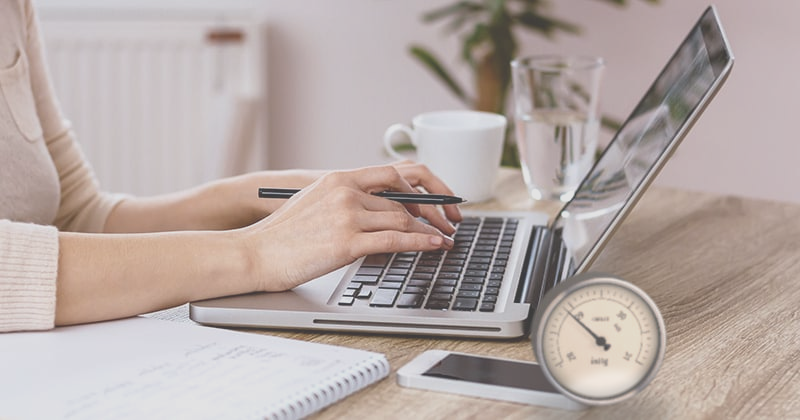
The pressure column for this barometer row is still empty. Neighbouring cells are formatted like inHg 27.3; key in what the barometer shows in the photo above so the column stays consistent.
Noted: inHg 28.9
